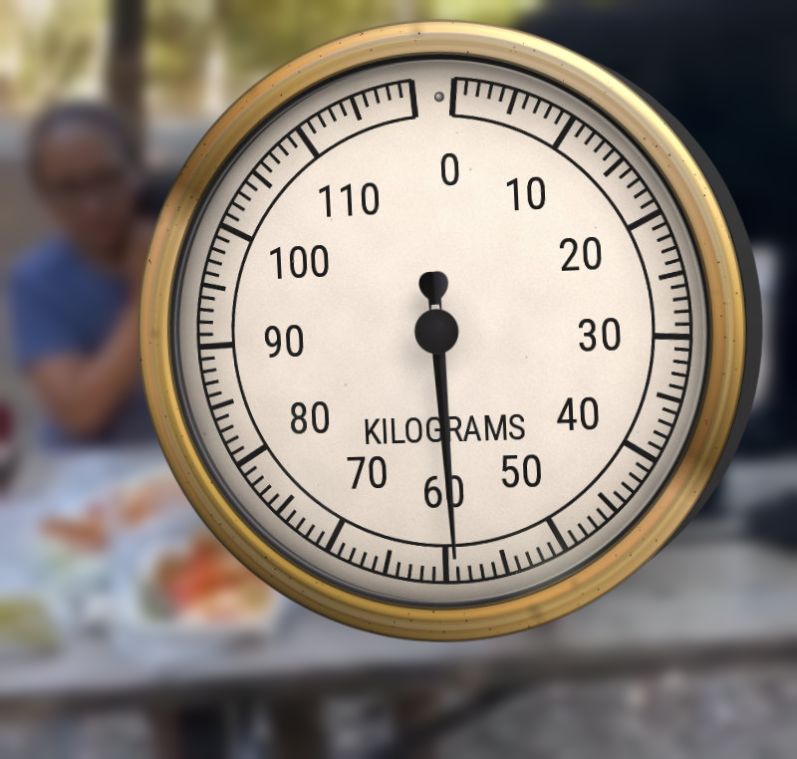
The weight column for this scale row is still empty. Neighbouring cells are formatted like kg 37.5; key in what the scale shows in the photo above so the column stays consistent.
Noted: kg 59
